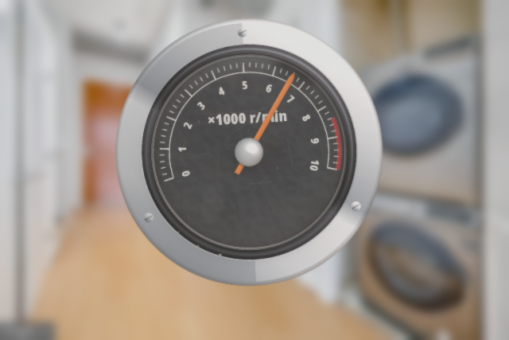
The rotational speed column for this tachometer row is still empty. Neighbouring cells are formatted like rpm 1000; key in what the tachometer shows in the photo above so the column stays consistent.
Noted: rpm 6600
